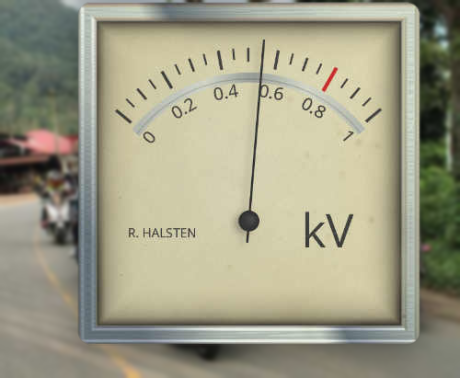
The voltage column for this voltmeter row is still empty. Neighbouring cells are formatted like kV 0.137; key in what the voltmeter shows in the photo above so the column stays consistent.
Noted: kV 0.55
